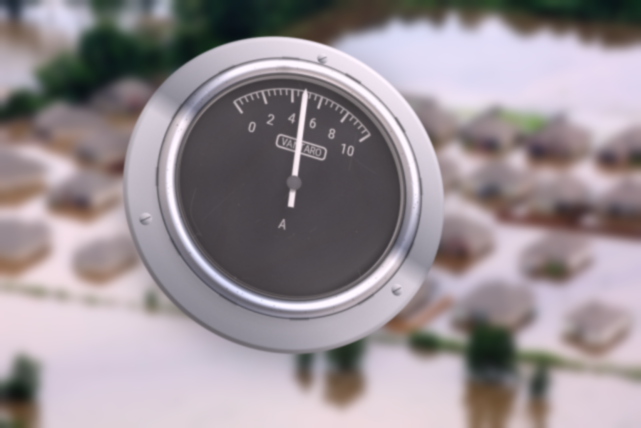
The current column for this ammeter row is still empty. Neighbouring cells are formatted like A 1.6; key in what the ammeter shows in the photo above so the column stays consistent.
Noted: A 4.8
